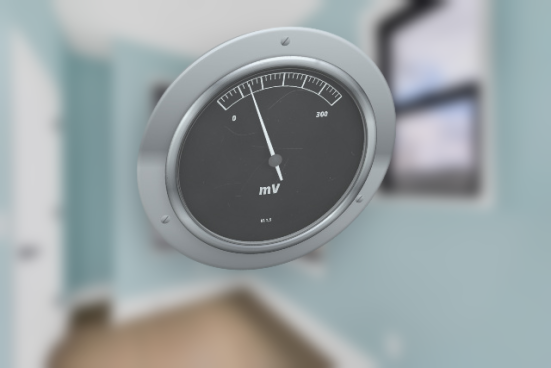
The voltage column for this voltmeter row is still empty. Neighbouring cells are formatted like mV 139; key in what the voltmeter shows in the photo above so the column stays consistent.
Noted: mV 70
